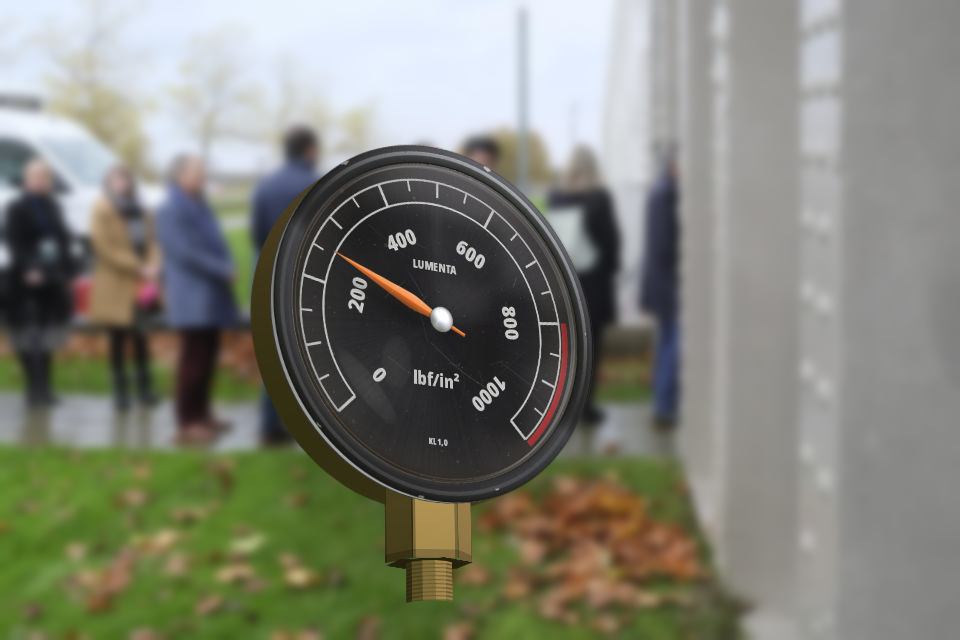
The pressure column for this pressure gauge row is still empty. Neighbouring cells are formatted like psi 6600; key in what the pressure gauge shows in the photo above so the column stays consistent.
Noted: psi 250
